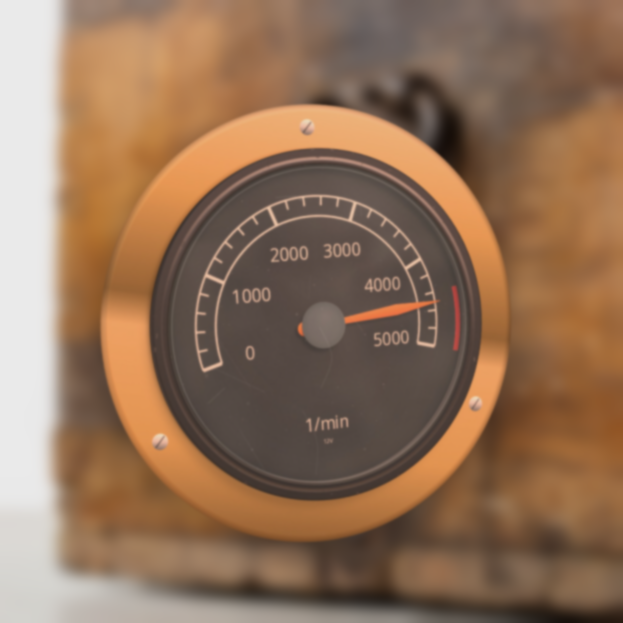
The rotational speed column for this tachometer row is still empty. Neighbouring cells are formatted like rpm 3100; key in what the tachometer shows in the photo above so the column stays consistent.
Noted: rpm 4500
